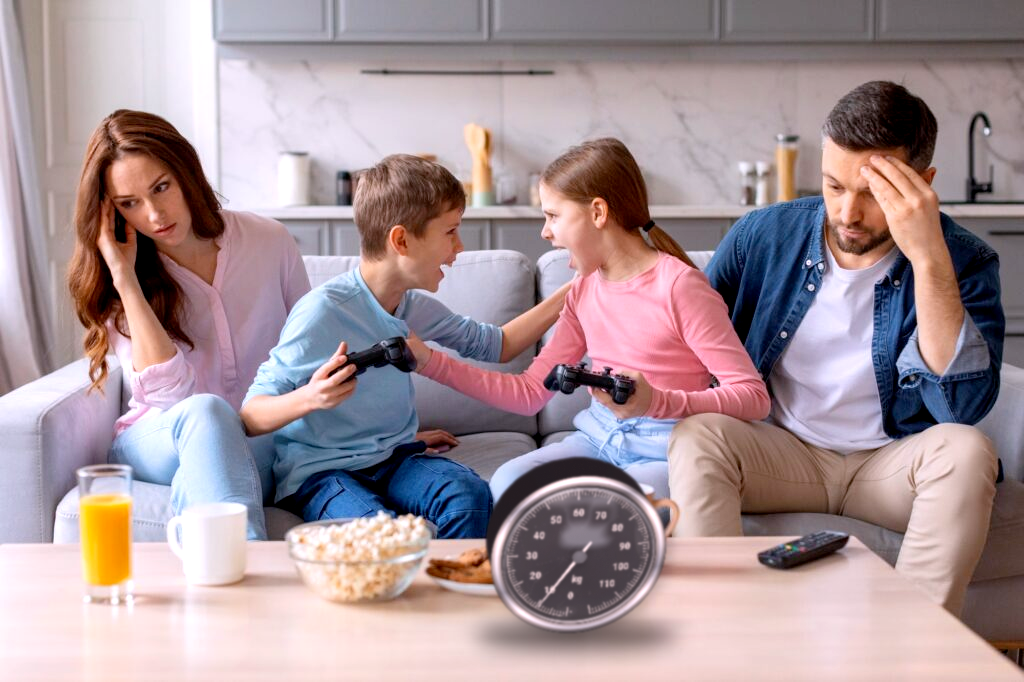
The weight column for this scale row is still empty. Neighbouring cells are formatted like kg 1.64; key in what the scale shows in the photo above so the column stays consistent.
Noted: kg 10
